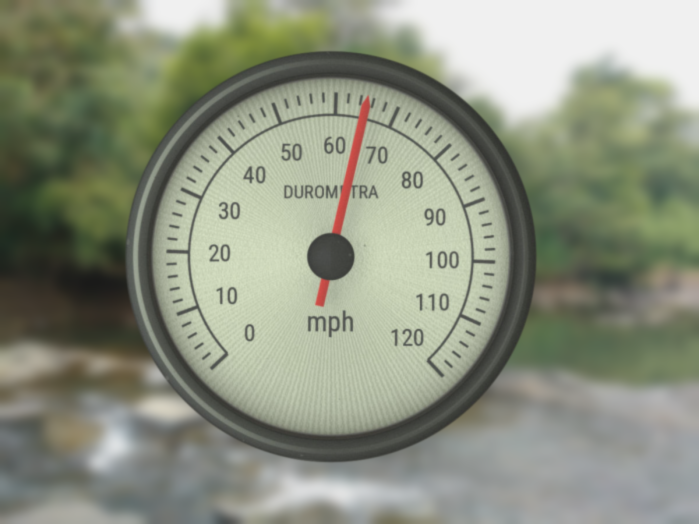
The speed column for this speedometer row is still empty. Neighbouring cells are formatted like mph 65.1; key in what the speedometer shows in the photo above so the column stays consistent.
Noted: mph 65
